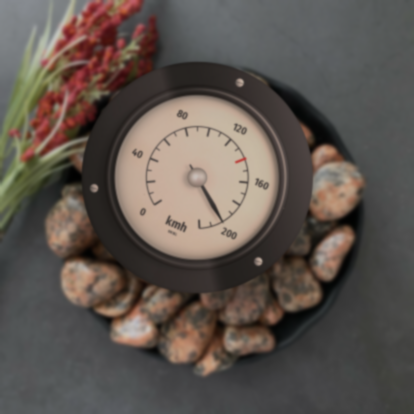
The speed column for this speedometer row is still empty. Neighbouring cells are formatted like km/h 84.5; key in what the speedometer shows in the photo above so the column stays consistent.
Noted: km/h 200
